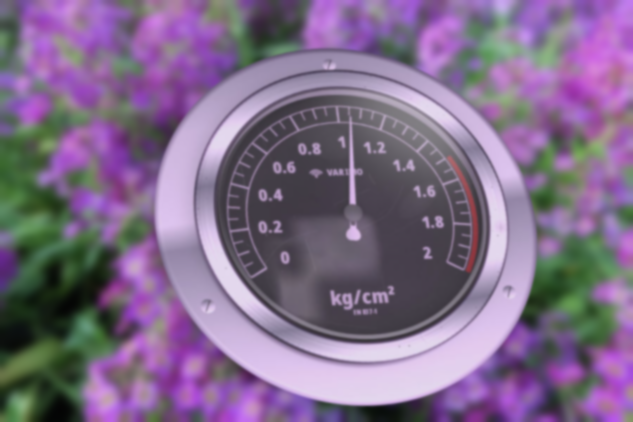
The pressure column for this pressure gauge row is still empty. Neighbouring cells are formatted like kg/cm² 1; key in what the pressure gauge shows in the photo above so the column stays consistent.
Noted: kg/cm² 1.05
